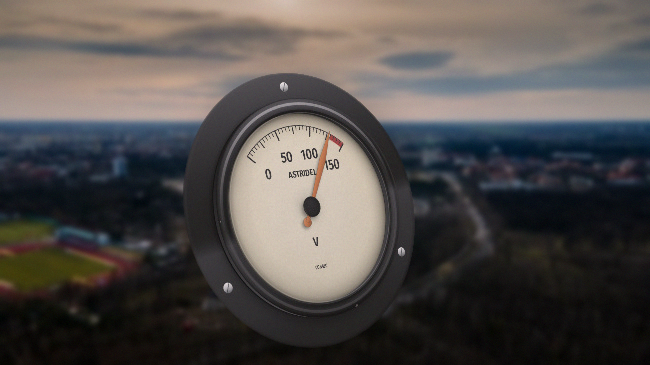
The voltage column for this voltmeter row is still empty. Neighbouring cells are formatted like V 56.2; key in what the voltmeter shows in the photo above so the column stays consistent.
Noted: V 125
